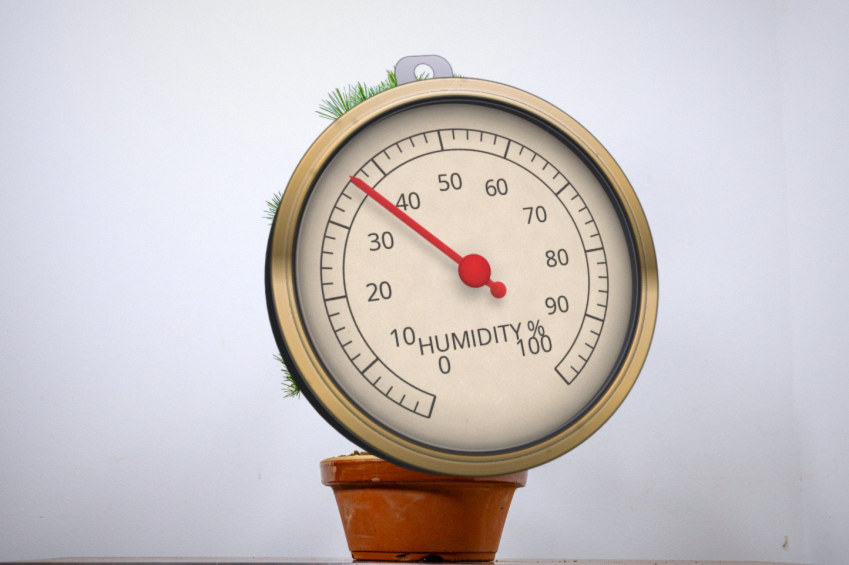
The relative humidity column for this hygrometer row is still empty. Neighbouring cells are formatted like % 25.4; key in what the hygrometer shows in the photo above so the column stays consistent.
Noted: % 36
